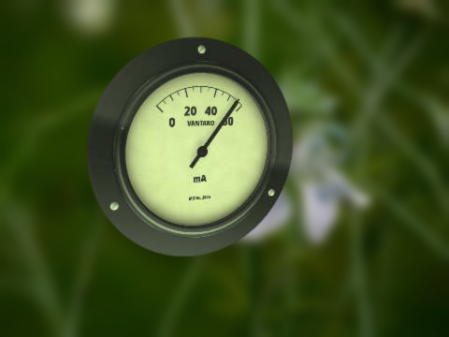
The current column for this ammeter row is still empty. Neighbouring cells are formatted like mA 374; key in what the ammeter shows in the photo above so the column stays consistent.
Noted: mA 55
